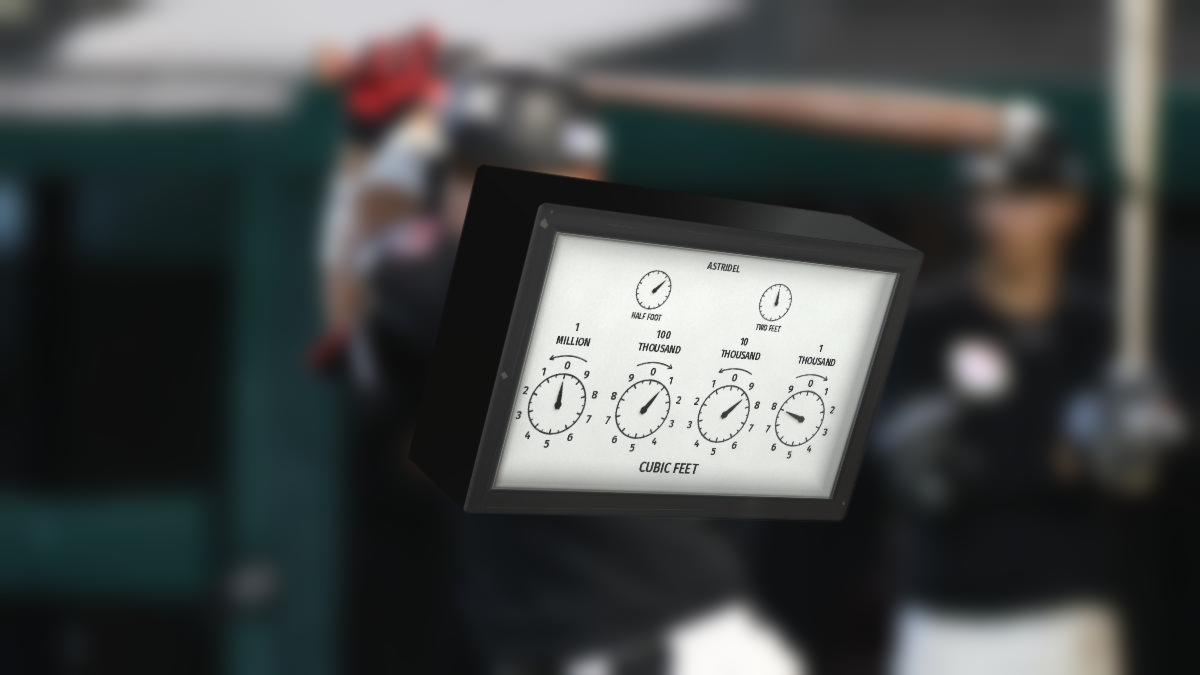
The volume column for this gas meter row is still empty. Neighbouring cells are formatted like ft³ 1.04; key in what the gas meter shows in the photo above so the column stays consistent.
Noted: ft³ 8800
